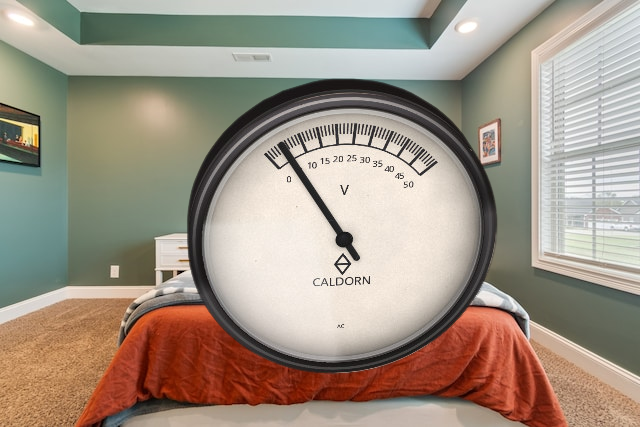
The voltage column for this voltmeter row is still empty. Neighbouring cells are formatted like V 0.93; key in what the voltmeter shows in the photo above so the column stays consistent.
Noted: V 5
